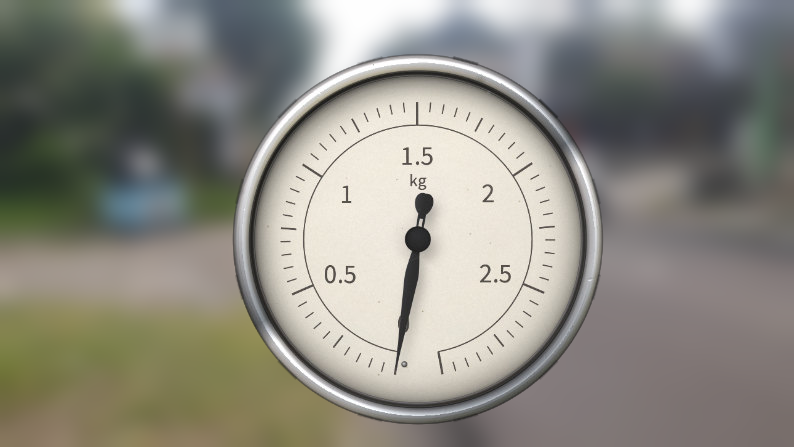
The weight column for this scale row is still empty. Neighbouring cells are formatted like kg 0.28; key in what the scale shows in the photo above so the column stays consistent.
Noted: kg 0
